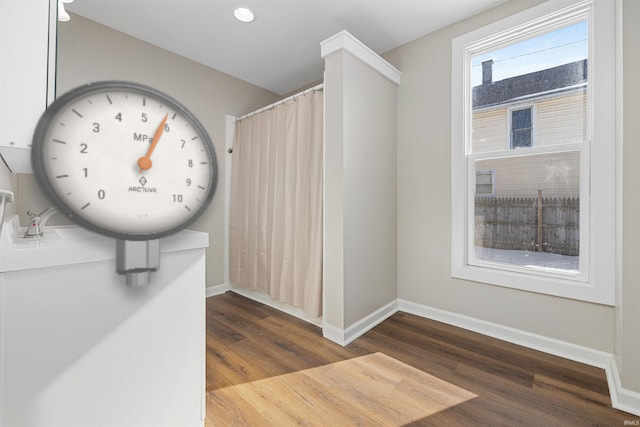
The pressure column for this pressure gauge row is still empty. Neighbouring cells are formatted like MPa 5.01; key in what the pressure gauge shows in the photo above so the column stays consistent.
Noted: MPa 5.75
